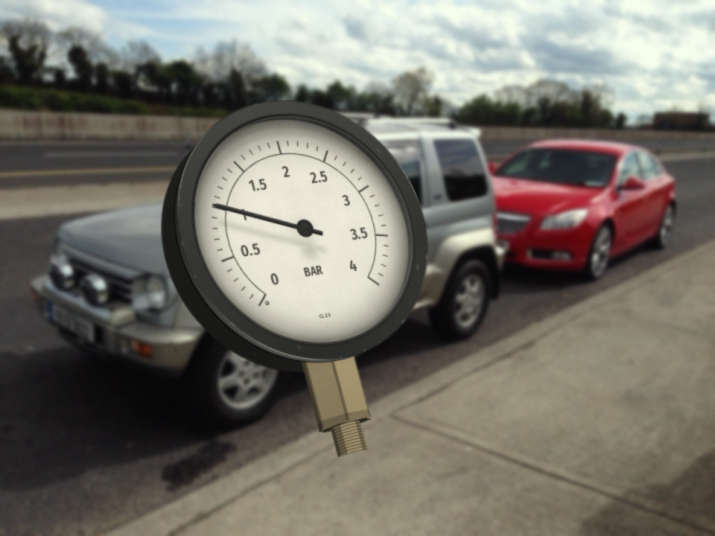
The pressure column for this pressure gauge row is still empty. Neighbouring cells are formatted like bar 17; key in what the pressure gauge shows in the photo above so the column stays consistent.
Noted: bar 1
